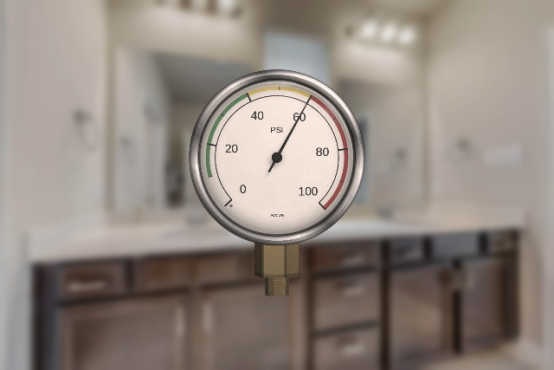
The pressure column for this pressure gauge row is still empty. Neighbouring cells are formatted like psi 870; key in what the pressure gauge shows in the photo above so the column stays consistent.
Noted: psi 60
